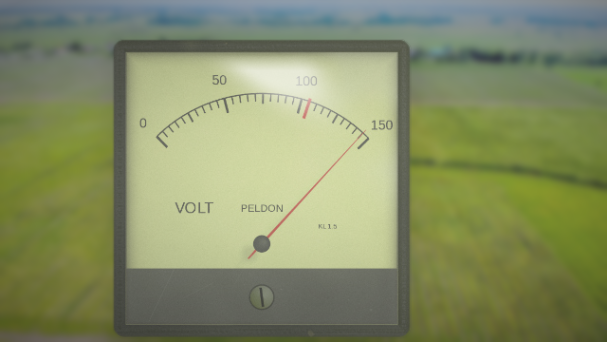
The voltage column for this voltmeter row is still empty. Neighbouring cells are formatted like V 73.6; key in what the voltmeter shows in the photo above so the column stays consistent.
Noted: V 145
